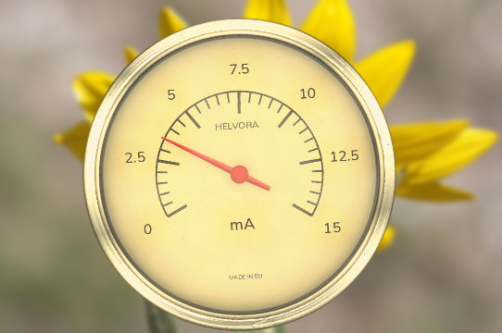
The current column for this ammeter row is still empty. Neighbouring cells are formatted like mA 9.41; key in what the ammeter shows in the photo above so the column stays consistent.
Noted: mA 3.5
